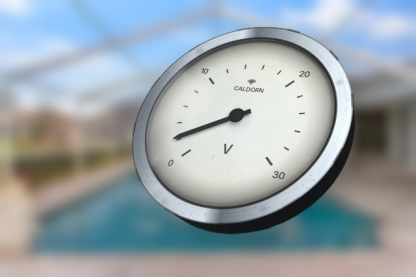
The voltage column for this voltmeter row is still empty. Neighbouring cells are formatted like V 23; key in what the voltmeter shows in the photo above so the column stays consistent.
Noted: V 2
